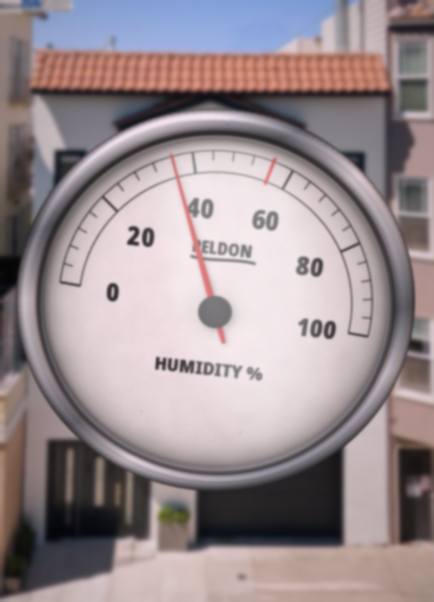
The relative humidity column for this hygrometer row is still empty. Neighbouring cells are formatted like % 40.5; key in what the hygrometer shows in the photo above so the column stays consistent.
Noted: % 36
